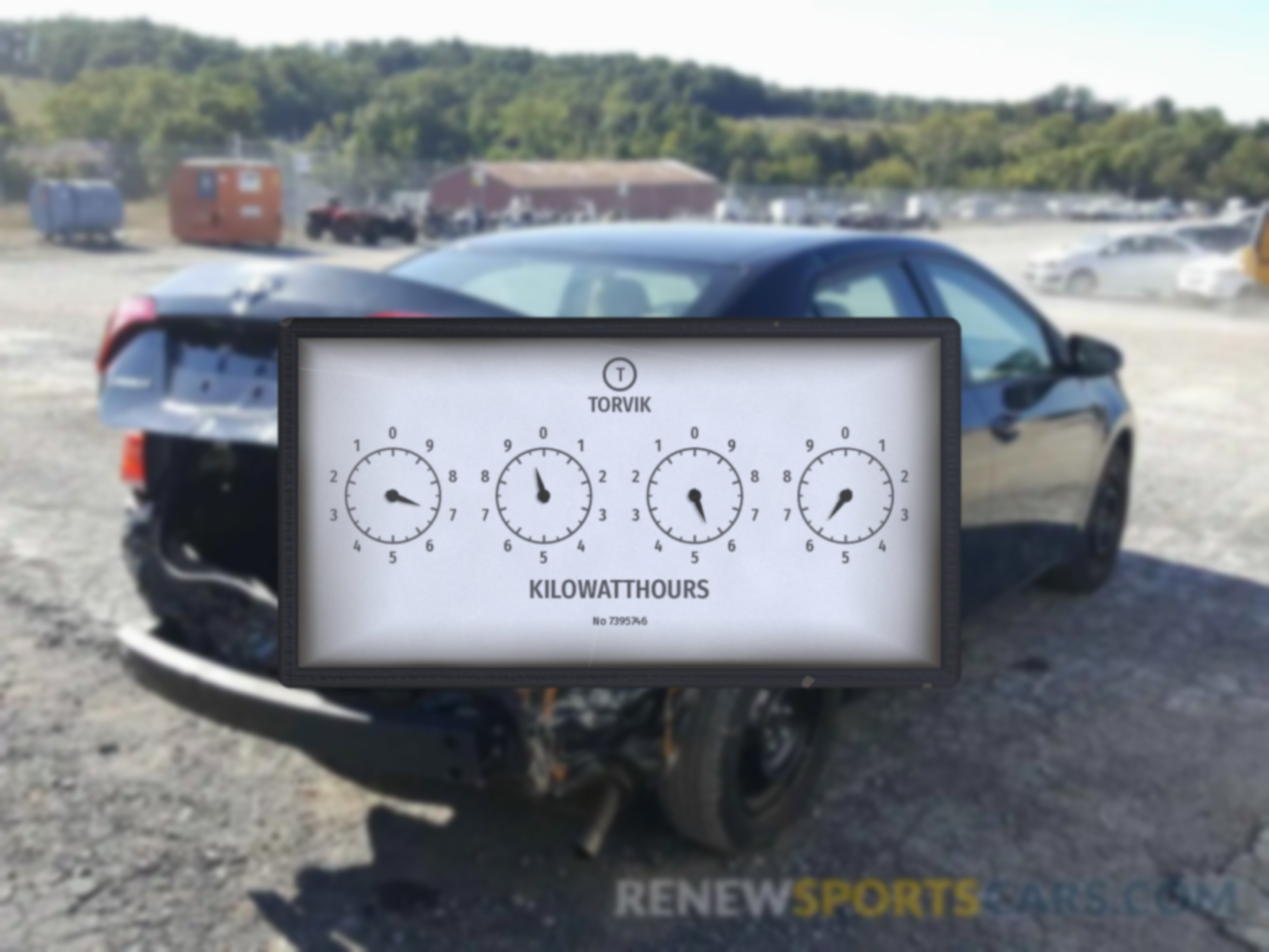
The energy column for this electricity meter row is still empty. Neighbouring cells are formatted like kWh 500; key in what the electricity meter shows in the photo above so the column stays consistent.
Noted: kWh 6956
